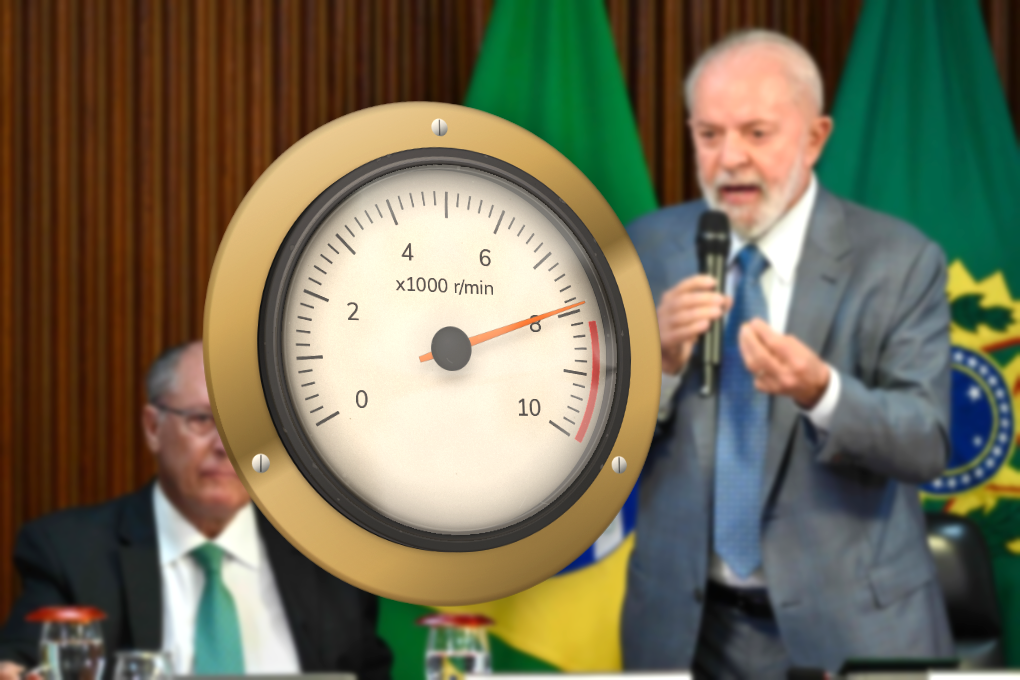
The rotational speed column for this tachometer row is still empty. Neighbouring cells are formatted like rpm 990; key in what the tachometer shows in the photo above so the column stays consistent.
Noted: rpm 7900
